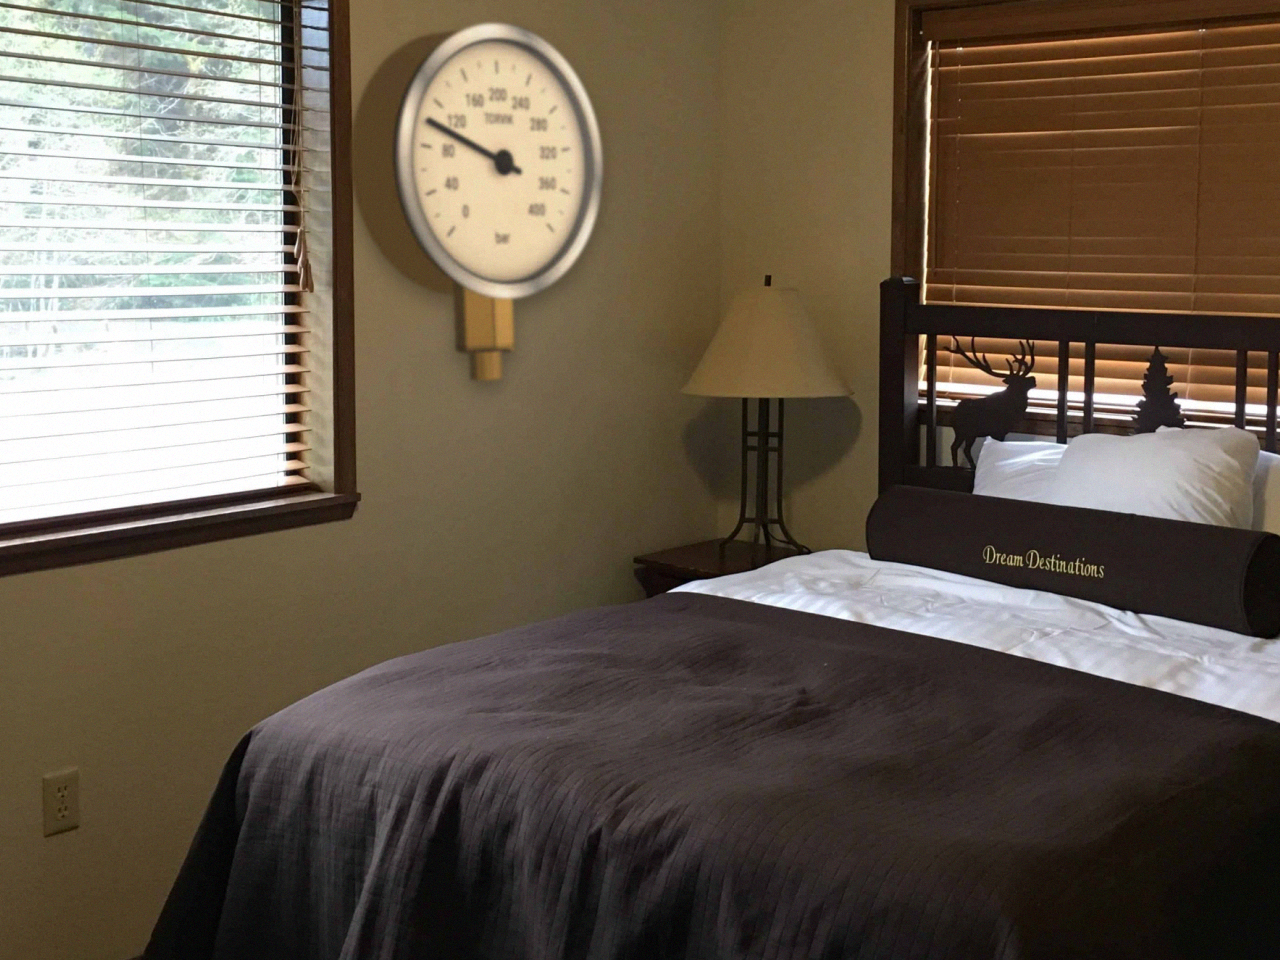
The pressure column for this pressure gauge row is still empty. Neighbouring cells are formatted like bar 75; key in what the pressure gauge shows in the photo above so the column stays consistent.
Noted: bar 100
